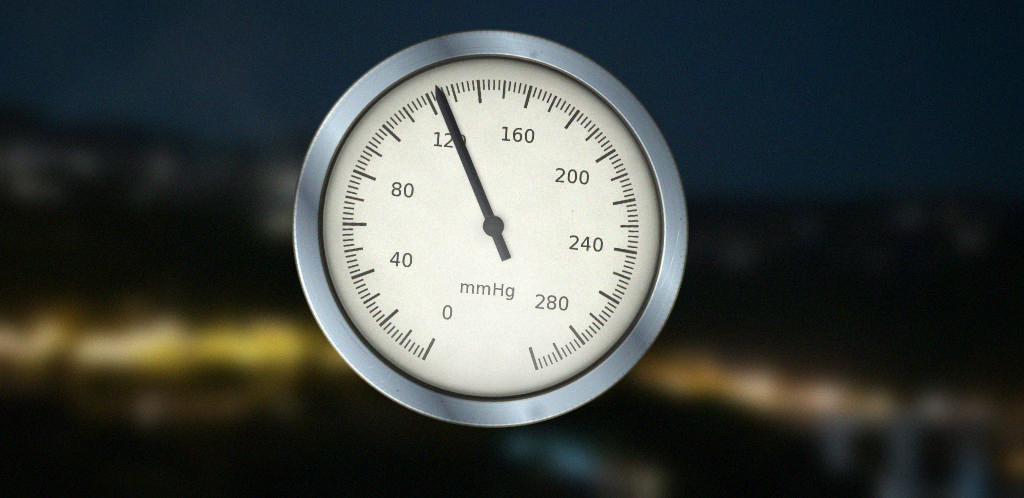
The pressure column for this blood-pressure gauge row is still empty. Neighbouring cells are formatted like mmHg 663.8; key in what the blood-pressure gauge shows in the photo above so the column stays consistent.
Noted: mmHg 124
